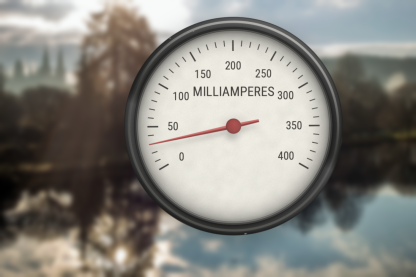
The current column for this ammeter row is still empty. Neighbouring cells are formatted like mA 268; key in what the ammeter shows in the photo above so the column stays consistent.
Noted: mA 30
